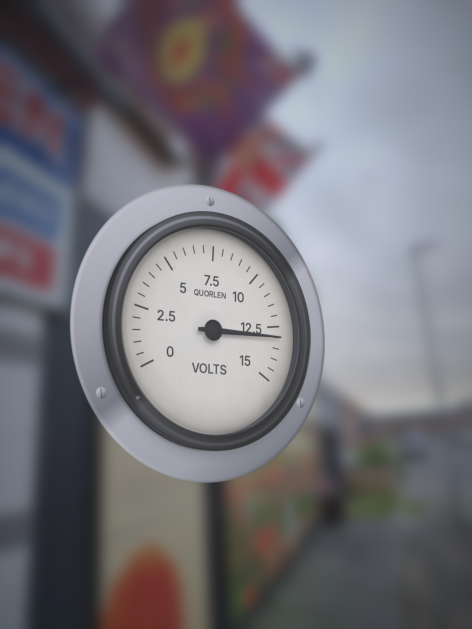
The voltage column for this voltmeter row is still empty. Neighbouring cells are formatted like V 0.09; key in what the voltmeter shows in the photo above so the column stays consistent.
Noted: V 13
